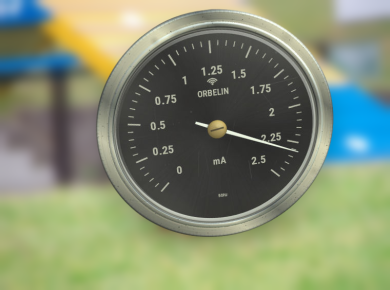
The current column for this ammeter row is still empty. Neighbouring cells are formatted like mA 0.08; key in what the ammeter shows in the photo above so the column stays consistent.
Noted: mA 2.3
